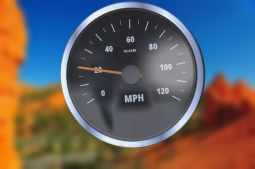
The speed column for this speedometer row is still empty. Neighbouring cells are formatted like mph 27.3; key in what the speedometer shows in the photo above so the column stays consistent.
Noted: mph 20
